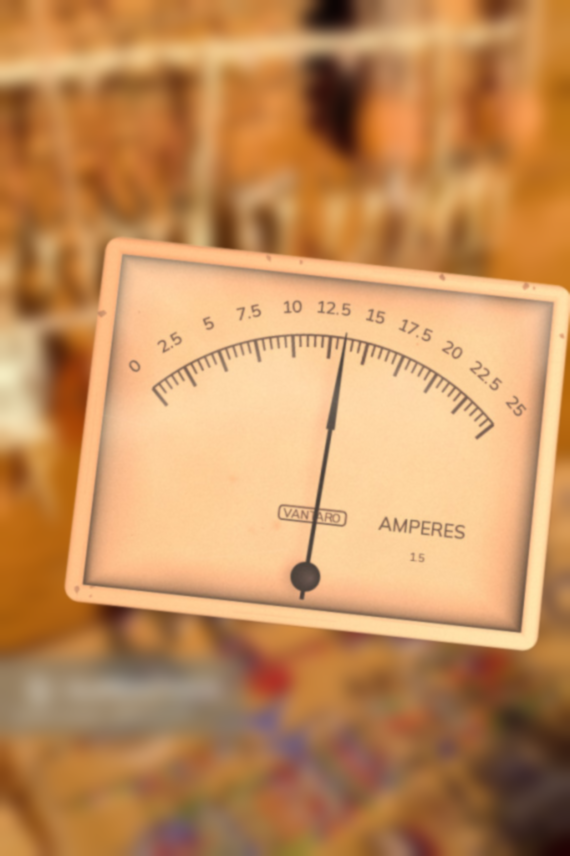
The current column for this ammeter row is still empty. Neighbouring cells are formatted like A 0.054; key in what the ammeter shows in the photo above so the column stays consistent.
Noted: A 13.5
